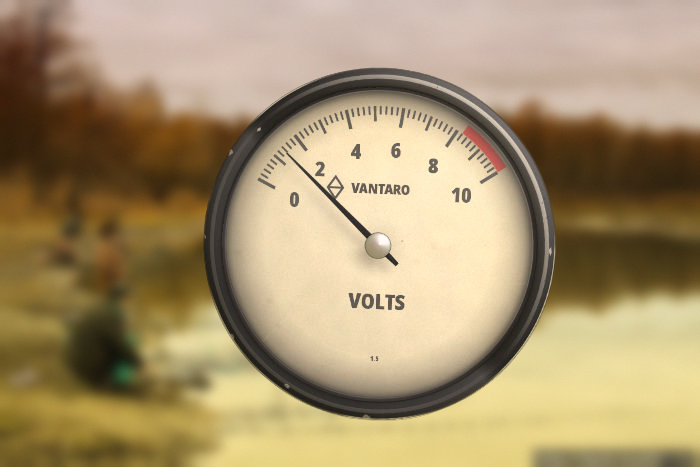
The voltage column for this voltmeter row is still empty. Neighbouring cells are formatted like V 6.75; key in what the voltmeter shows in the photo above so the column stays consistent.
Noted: V 1.4
